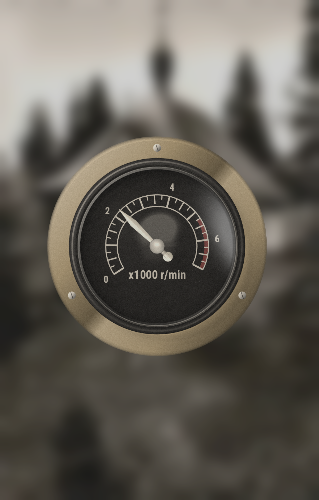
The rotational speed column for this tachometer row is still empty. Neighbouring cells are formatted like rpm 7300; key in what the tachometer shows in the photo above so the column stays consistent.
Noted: rpm 2250
